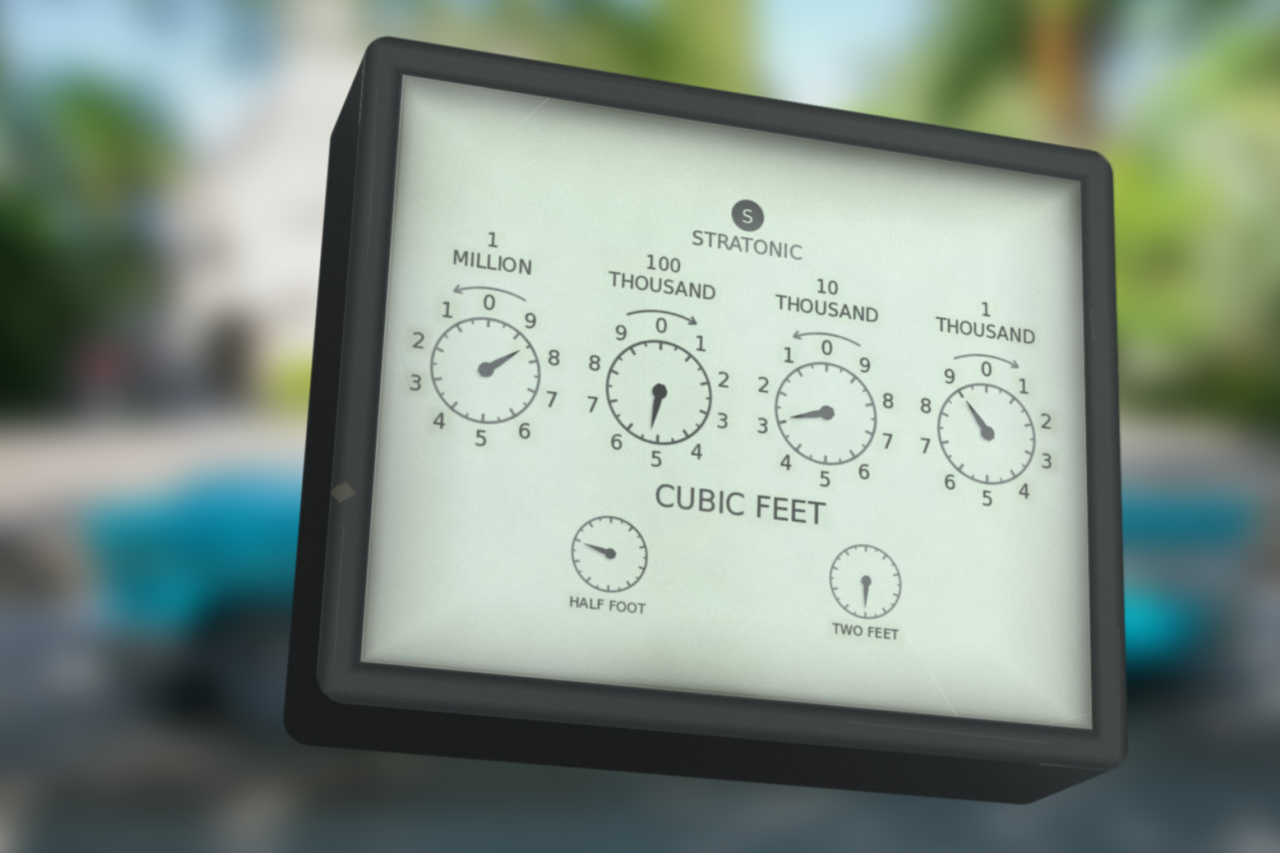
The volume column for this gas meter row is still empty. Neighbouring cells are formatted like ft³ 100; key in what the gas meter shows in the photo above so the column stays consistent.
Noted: ft³ 852900
